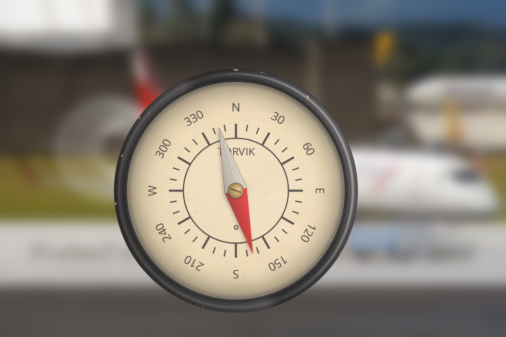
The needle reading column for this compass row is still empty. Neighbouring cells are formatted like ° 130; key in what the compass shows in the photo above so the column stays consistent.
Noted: ° 165
